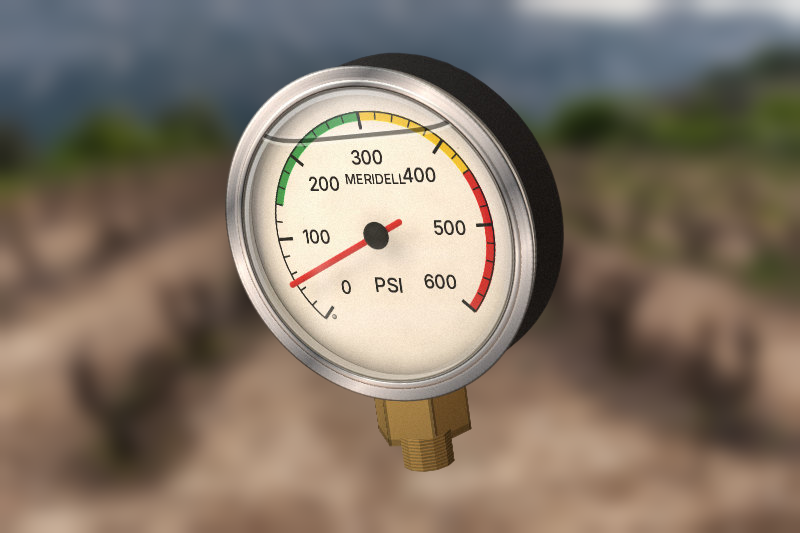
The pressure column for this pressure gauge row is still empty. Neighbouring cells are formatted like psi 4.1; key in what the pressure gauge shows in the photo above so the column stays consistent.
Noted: psi 50
